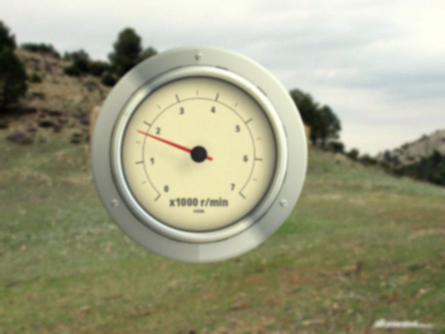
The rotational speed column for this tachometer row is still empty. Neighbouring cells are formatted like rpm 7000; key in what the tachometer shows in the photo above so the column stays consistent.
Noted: rpm 1750
